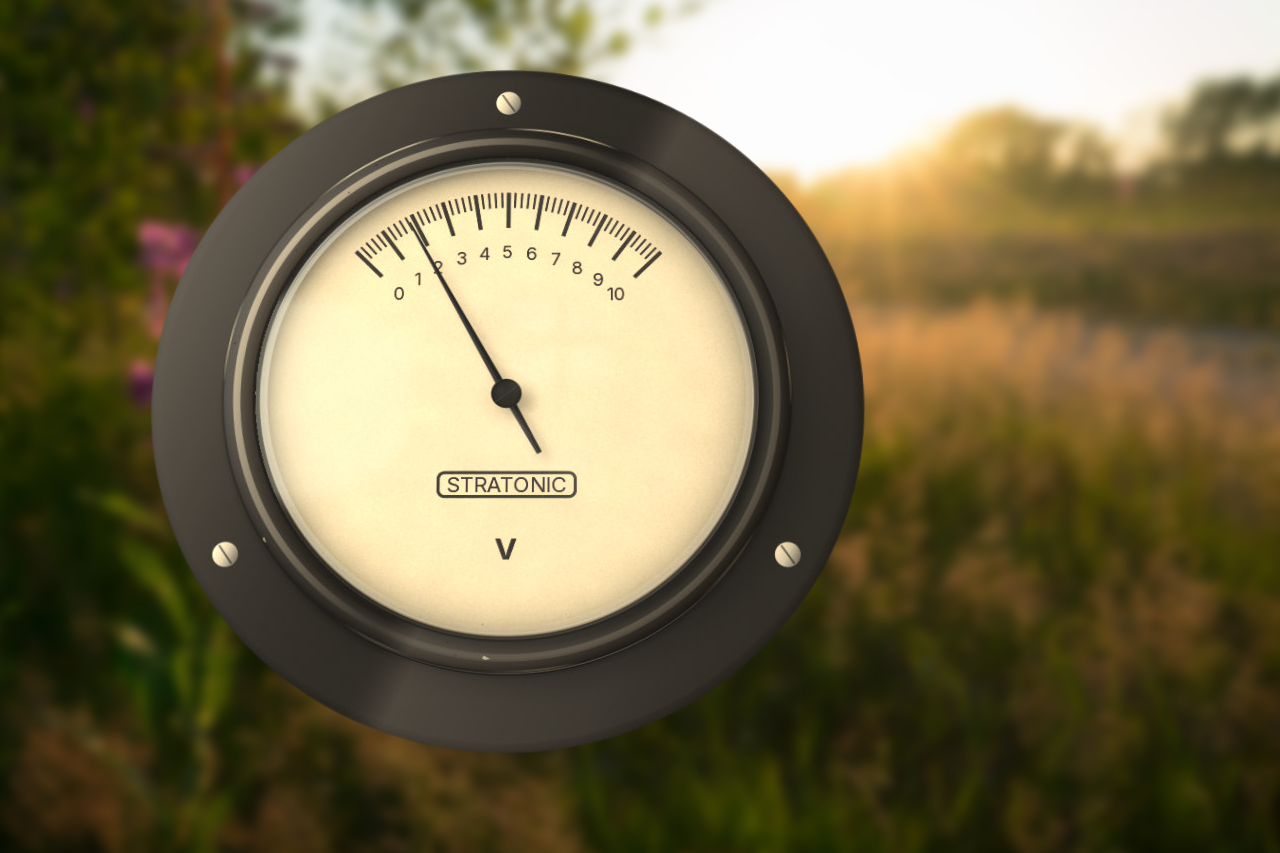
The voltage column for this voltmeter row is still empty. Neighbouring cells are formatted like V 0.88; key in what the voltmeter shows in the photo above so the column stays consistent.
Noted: V 1.8
